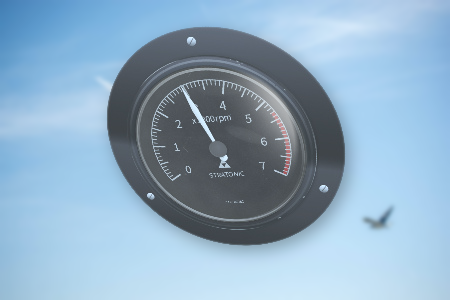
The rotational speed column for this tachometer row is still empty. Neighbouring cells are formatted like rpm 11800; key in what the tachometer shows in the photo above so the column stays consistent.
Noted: rpm 3000
